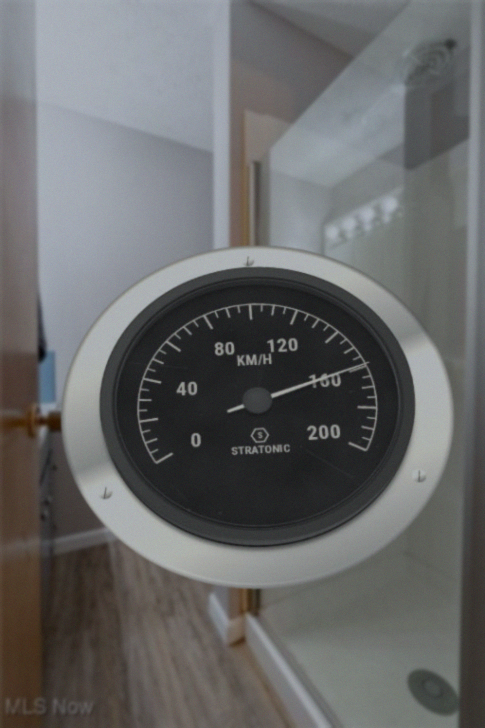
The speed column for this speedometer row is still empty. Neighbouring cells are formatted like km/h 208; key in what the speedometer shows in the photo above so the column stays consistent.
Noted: km/h 160
